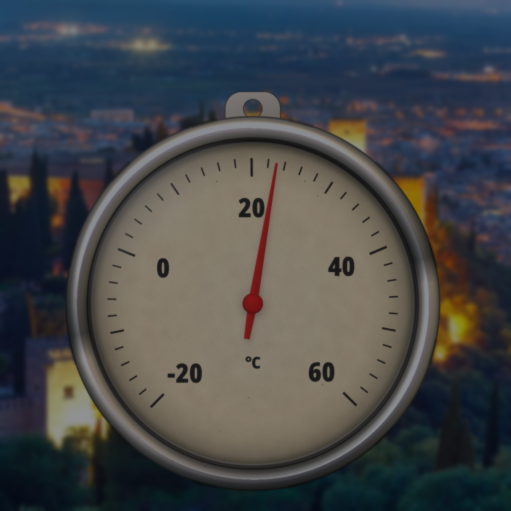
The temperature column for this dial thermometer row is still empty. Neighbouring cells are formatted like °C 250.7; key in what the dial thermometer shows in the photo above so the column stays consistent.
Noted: °C 23
